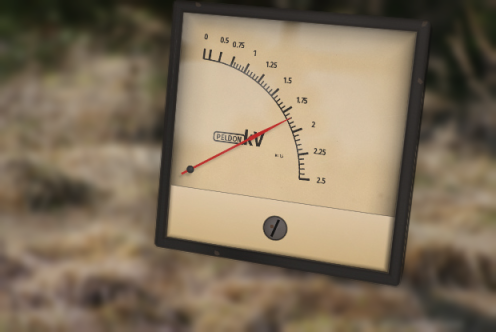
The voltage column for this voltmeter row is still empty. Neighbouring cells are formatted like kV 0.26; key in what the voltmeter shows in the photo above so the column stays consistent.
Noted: kV 1.85
